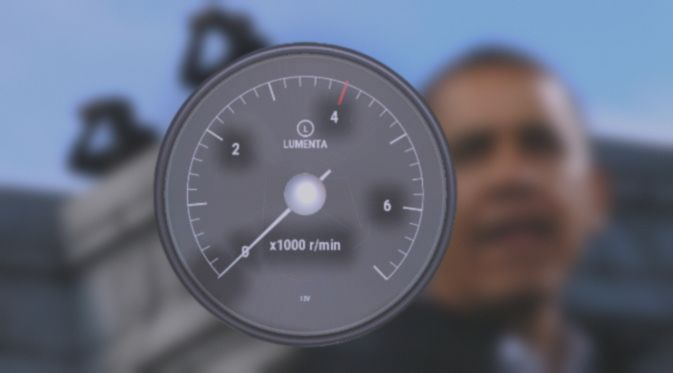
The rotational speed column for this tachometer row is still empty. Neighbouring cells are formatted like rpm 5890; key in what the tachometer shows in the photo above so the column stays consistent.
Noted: rpm 0
